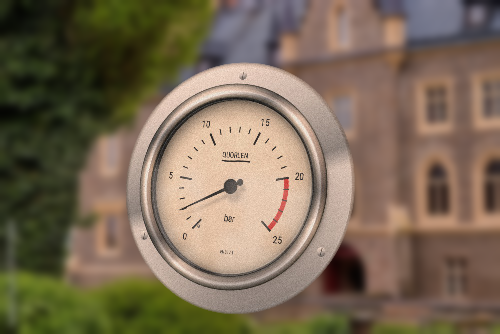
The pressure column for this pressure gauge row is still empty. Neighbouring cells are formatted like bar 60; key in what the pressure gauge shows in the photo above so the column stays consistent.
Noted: bar 2
